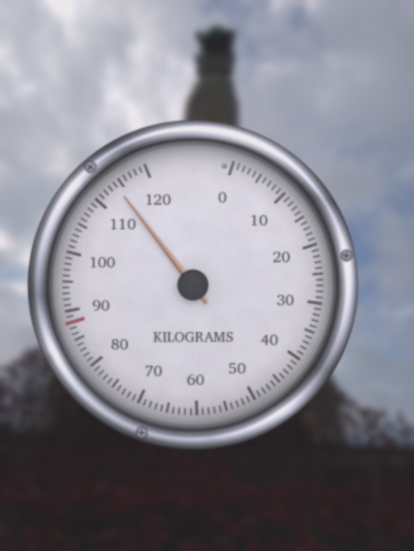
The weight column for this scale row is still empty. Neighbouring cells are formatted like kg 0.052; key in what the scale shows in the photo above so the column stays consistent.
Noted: kg 114
